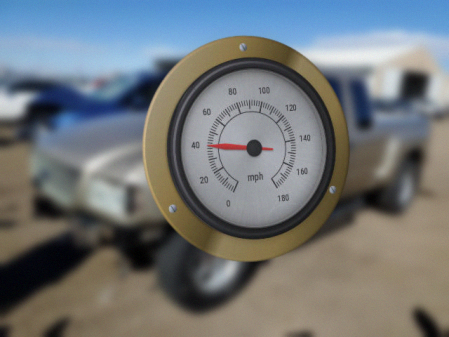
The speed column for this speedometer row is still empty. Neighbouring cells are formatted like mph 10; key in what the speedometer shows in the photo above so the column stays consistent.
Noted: mph 40
